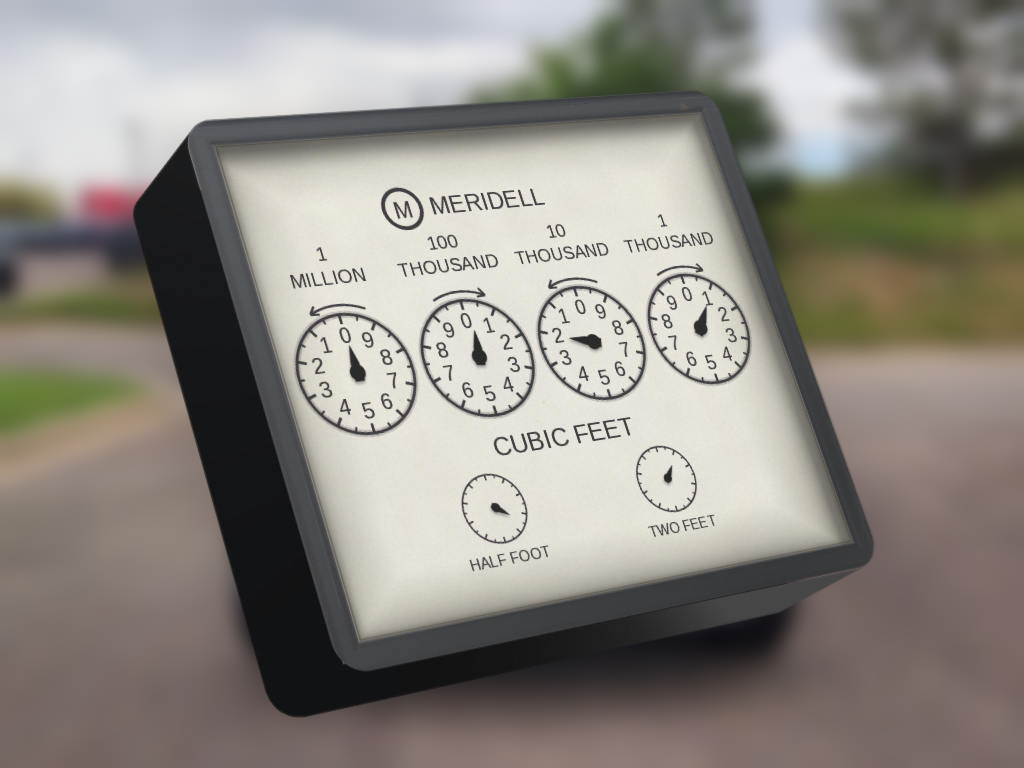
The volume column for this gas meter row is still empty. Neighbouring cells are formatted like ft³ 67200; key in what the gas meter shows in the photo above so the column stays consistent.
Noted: ft³ 2100
